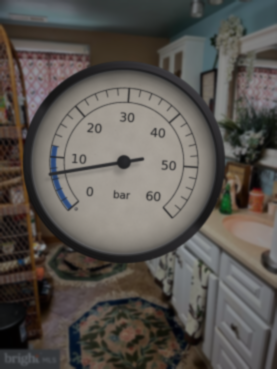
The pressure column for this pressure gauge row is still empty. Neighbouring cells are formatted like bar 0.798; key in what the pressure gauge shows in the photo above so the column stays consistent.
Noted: bar 7
